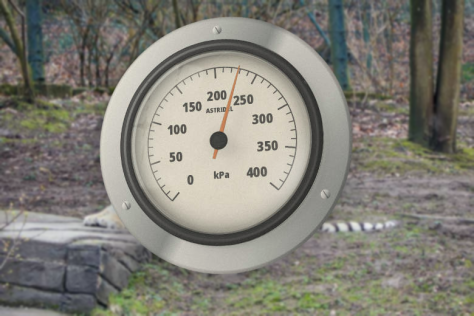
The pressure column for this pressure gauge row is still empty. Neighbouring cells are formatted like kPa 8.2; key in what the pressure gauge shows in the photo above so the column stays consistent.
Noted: kPa 230
